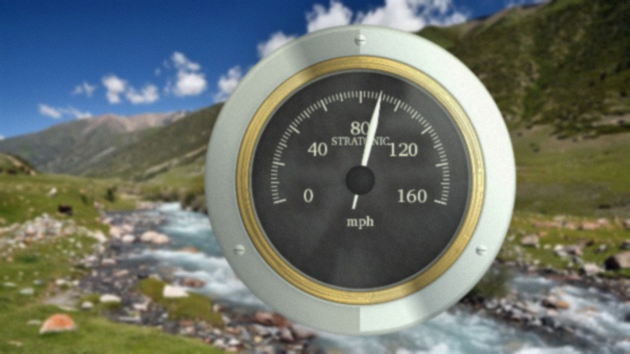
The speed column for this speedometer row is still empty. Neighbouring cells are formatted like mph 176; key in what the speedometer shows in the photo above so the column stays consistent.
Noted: mph 90
